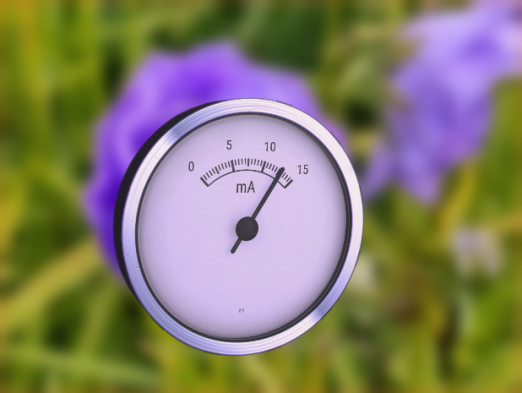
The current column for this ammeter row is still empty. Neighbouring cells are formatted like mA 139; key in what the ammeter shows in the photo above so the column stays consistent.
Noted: mA 12.5
